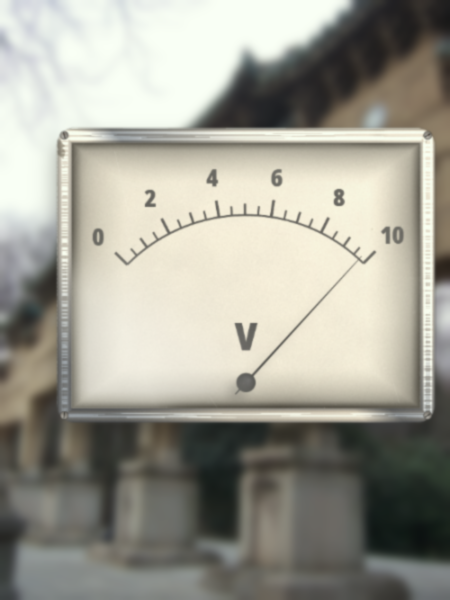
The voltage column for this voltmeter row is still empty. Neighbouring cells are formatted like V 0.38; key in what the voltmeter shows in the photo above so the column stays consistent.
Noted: V 9.75
